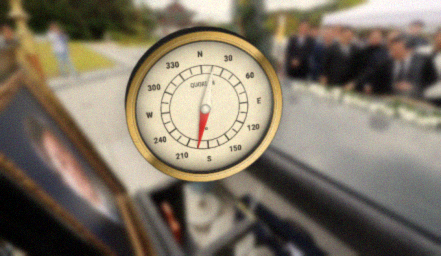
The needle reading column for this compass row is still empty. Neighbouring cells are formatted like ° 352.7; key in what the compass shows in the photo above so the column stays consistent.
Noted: ° 195
